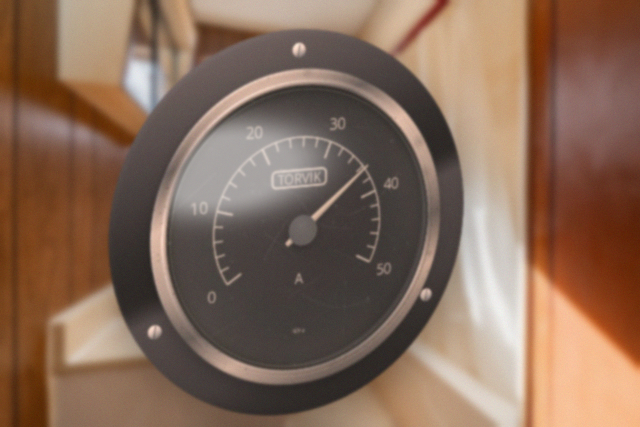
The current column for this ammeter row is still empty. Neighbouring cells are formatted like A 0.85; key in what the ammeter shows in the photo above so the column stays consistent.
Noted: A 36
